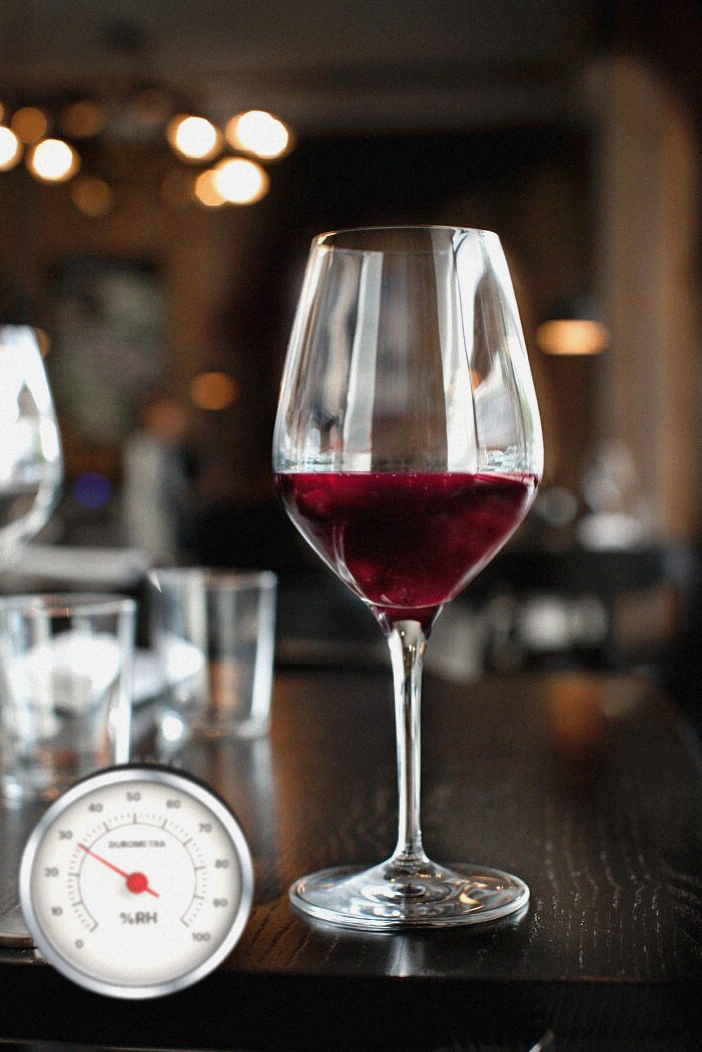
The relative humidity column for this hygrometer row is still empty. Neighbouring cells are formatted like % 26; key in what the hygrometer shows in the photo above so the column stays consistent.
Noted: % 30
